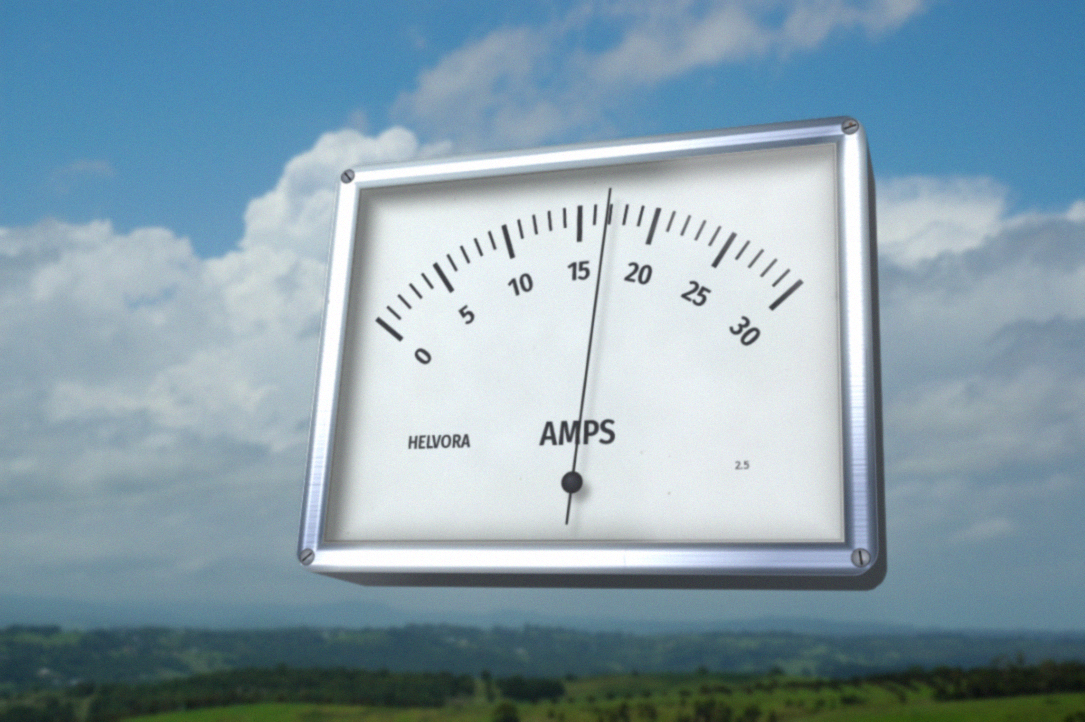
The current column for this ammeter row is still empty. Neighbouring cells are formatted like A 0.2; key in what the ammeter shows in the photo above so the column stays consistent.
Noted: A 17
